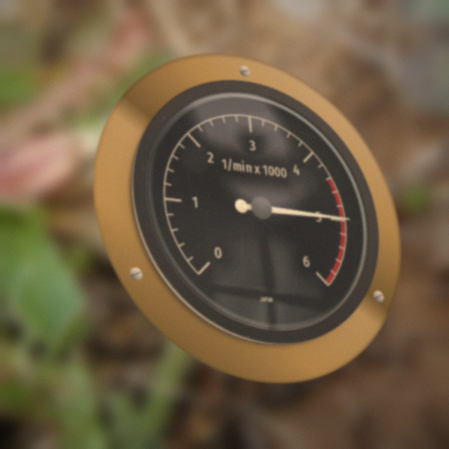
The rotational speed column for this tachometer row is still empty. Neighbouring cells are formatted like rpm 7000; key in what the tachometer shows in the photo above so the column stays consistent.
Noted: rpm 5000
